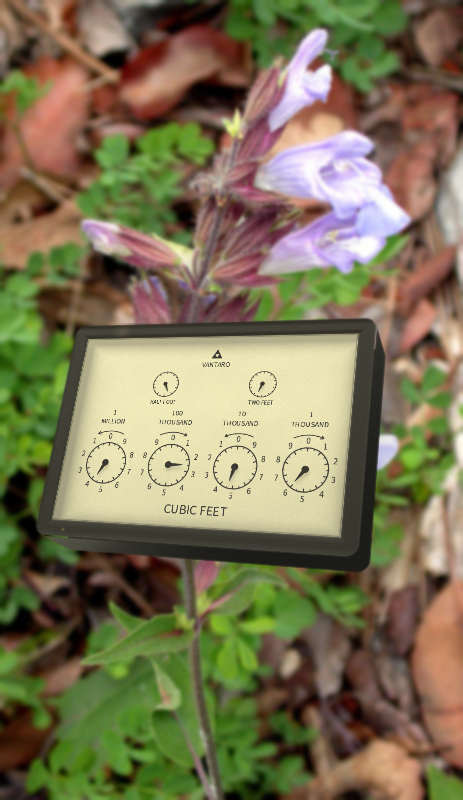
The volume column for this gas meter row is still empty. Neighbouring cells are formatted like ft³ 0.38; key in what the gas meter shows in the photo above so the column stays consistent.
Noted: ft³ 424600
